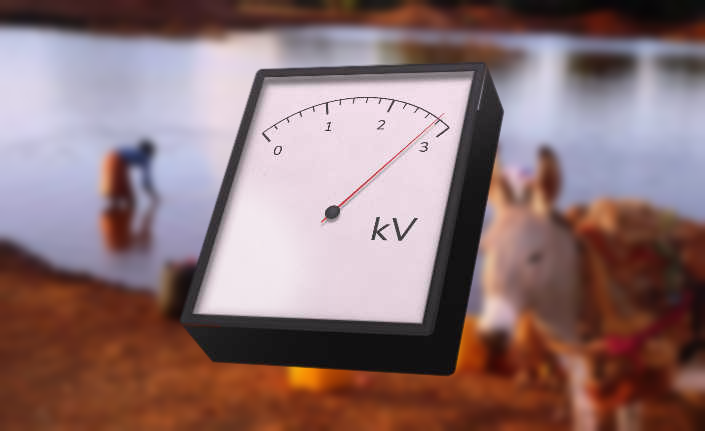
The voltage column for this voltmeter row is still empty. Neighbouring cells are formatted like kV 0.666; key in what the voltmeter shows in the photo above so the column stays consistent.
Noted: kV 2.8
